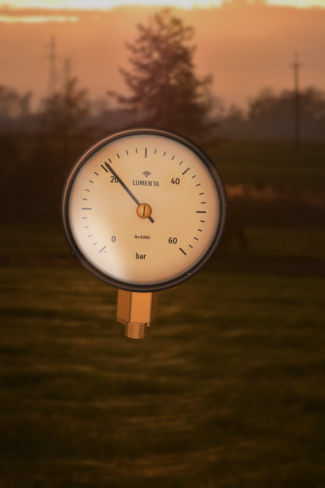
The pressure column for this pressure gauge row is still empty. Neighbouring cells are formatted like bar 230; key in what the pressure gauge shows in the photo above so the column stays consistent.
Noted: bar 21
